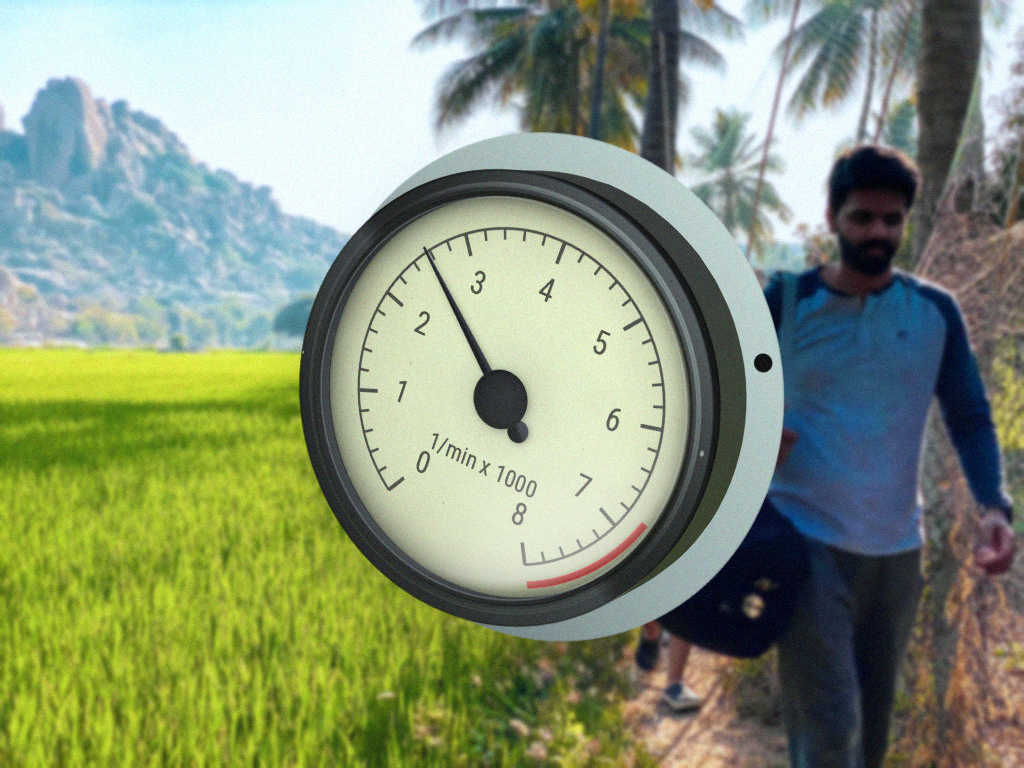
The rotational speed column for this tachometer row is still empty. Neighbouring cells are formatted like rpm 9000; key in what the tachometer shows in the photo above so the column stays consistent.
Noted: rpm 2600
